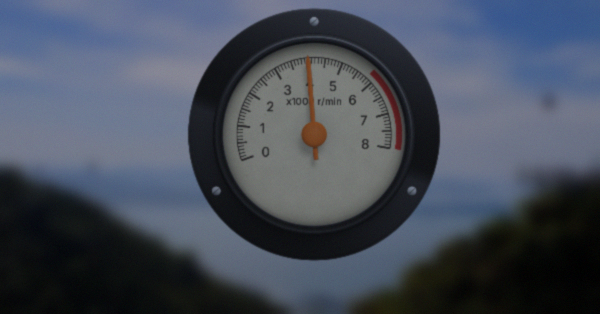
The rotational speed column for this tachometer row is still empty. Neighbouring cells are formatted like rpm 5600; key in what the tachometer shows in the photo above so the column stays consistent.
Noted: rpm 4000
